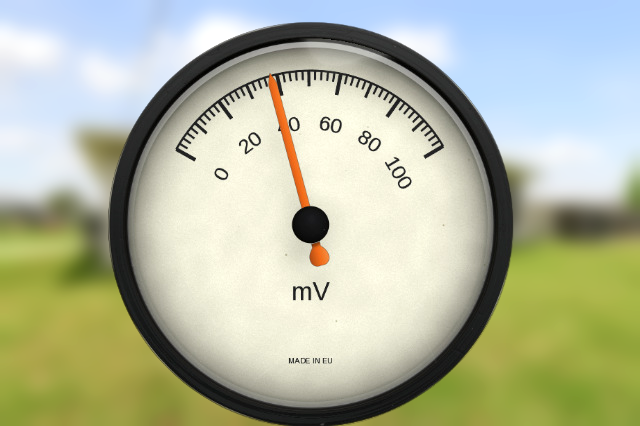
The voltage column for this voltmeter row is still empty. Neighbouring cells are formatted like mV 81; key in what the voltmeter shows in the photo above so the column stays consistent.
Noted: mV 38
